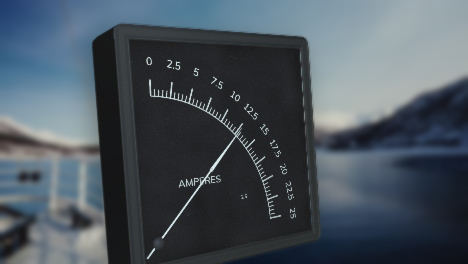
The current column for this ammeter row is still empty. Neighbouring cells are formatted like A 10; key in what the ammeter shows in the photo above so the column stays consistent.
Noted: A 12.5
